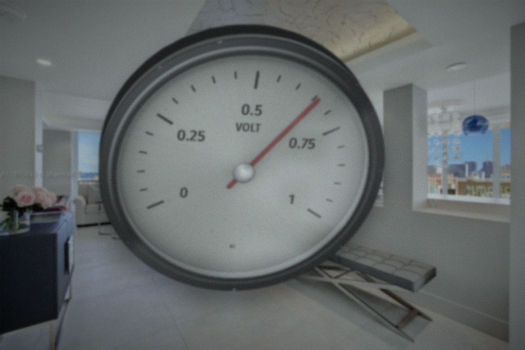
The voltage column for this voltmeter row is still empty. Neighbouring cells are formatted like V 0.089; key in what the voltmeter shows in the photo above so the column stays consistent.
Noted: V 0.65
